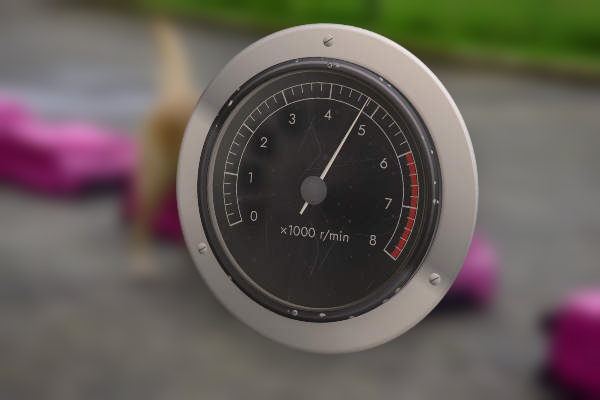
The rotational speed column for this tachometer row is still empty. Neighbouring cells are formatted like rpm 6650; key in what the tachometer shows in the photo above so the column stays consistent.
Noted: rpm 4800
